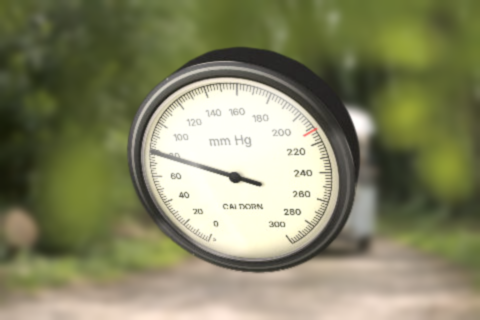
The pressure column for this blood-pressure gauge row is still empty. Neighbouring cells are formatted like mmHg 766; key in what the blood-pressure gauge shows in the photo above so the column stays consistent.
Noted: mmHg 80
